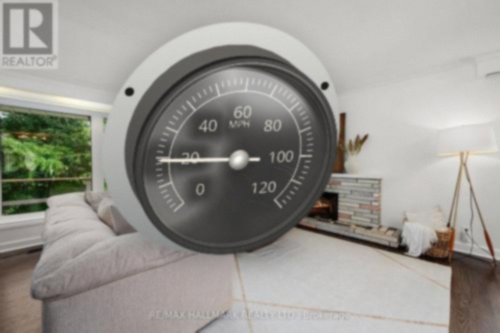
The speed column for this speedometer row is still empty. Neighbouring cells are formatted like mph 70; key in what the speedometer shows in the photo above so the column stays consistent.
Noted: mph 20
